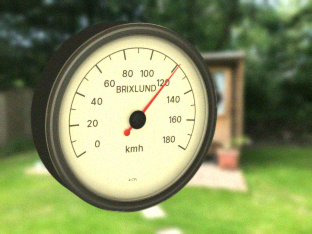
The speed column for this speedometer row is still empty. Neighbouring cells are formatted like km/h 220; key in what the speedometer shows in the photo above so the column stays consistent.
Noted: km/h 120
